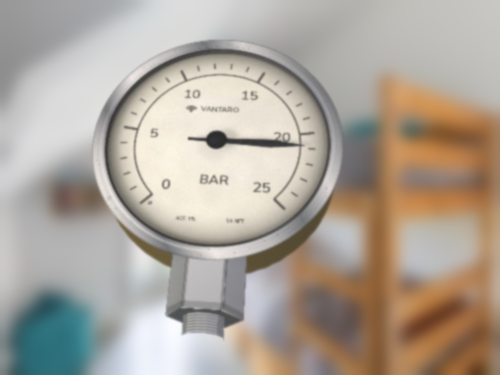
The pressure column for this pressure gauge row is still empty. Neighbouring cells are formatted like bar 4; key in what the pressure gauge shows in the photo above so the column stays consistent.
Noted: bar 21
